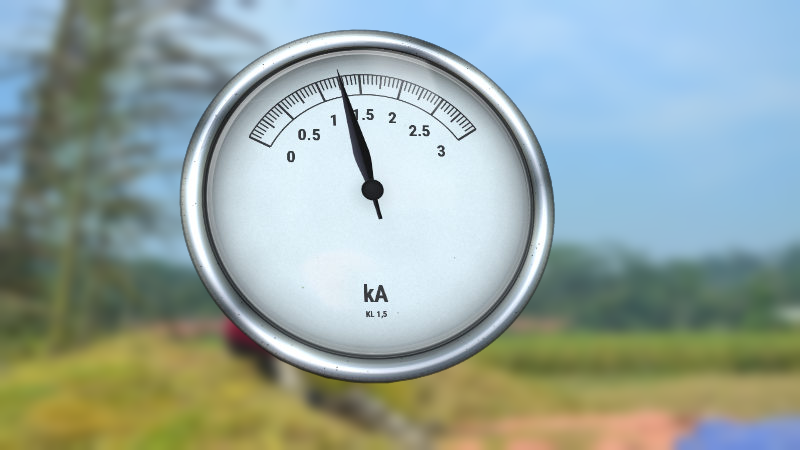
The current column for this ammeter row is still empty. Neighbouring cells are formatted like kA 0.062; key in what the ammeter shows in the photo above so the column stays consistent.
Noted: kA 1.25
